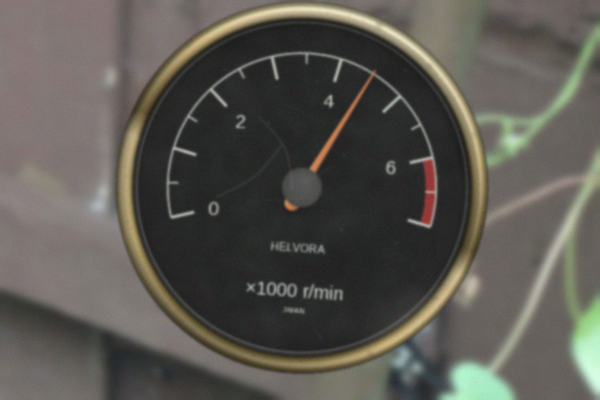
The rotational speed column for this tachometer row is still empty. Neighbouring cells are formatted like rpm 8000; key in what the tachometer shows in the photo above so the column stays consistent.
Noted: rpm 4500
